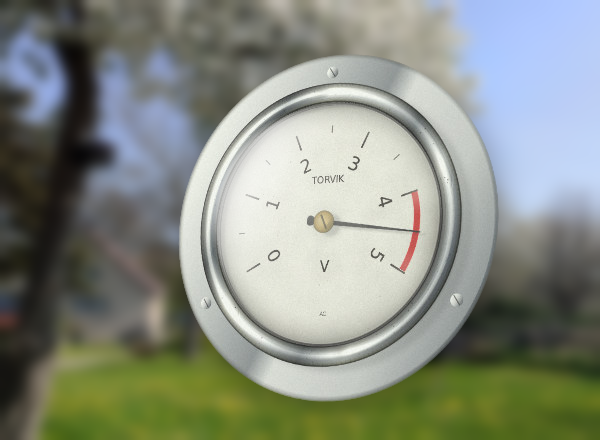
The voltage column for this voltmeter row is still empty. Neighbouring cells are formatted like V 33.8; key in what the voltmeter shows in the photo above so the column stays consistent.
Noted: V 4.5
